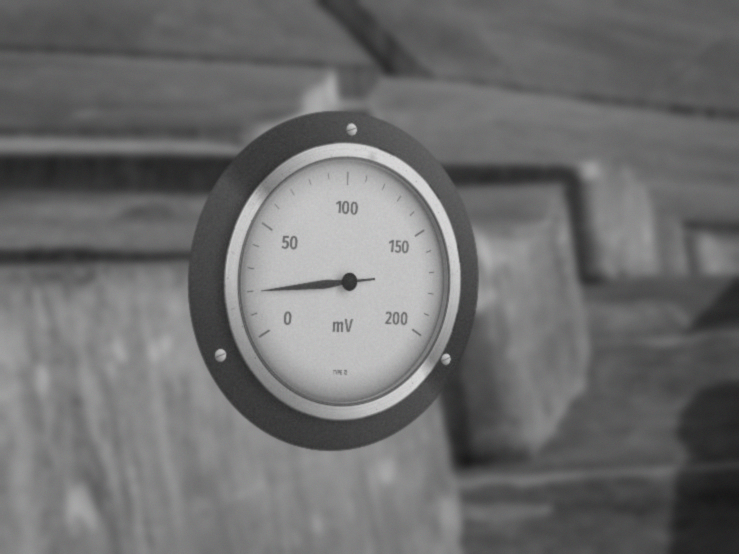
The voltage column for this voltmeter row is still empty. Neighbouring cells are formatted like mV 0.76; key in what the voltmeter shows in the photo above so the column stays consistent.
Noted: mV 20
